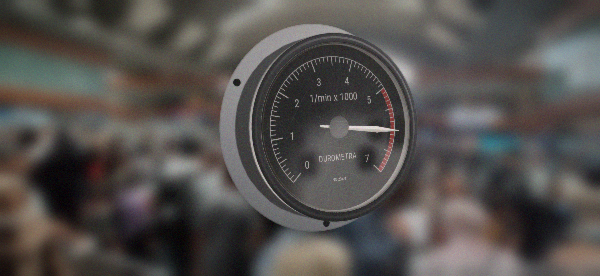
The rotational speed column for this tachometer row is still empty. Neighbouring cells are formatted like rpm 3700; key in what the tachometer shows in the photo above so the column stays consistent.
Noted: rpm 6000
